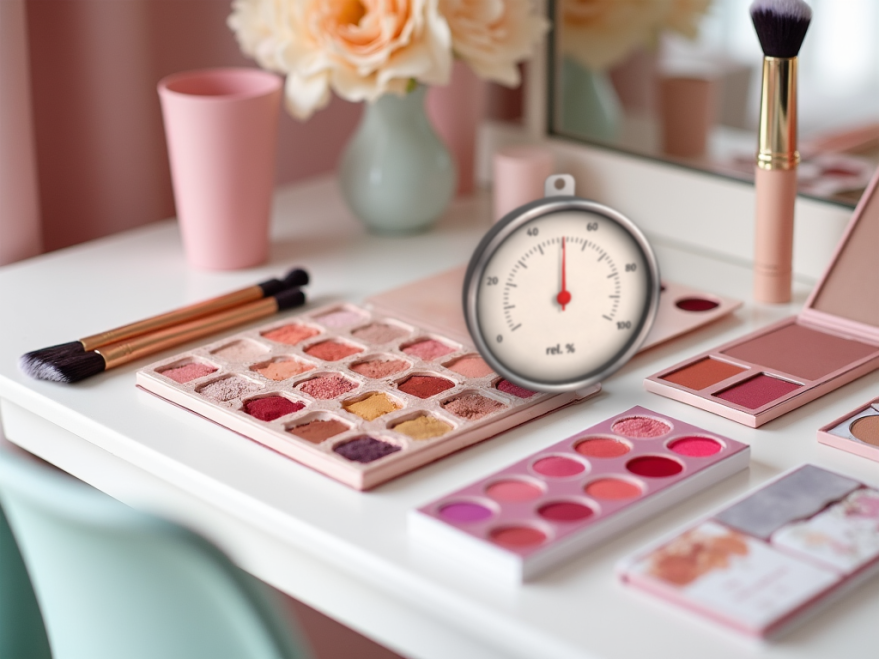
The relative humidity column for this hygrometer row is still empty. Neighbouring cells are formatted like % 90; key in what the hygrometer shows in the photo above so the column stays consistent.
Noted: % 50
